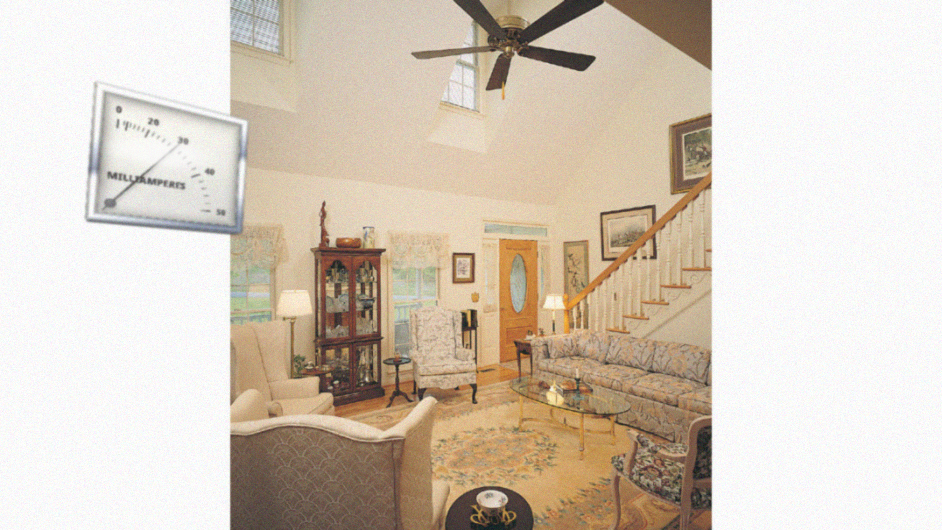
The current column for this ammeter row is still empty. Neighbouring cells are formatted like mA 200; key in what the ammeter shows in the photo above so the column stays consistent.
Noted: mA 30
